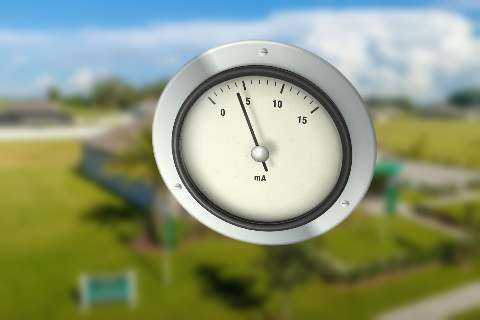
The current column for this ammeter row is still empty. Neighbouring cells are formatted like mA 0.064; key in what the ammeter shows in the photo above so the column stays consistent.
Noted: mA 4
